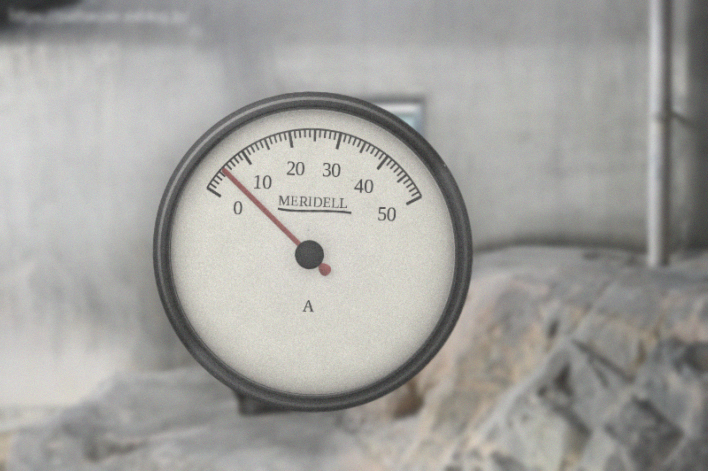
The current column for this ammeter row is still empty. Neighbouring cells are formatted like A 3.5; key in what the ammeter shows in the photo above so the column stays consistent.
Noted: A 5
